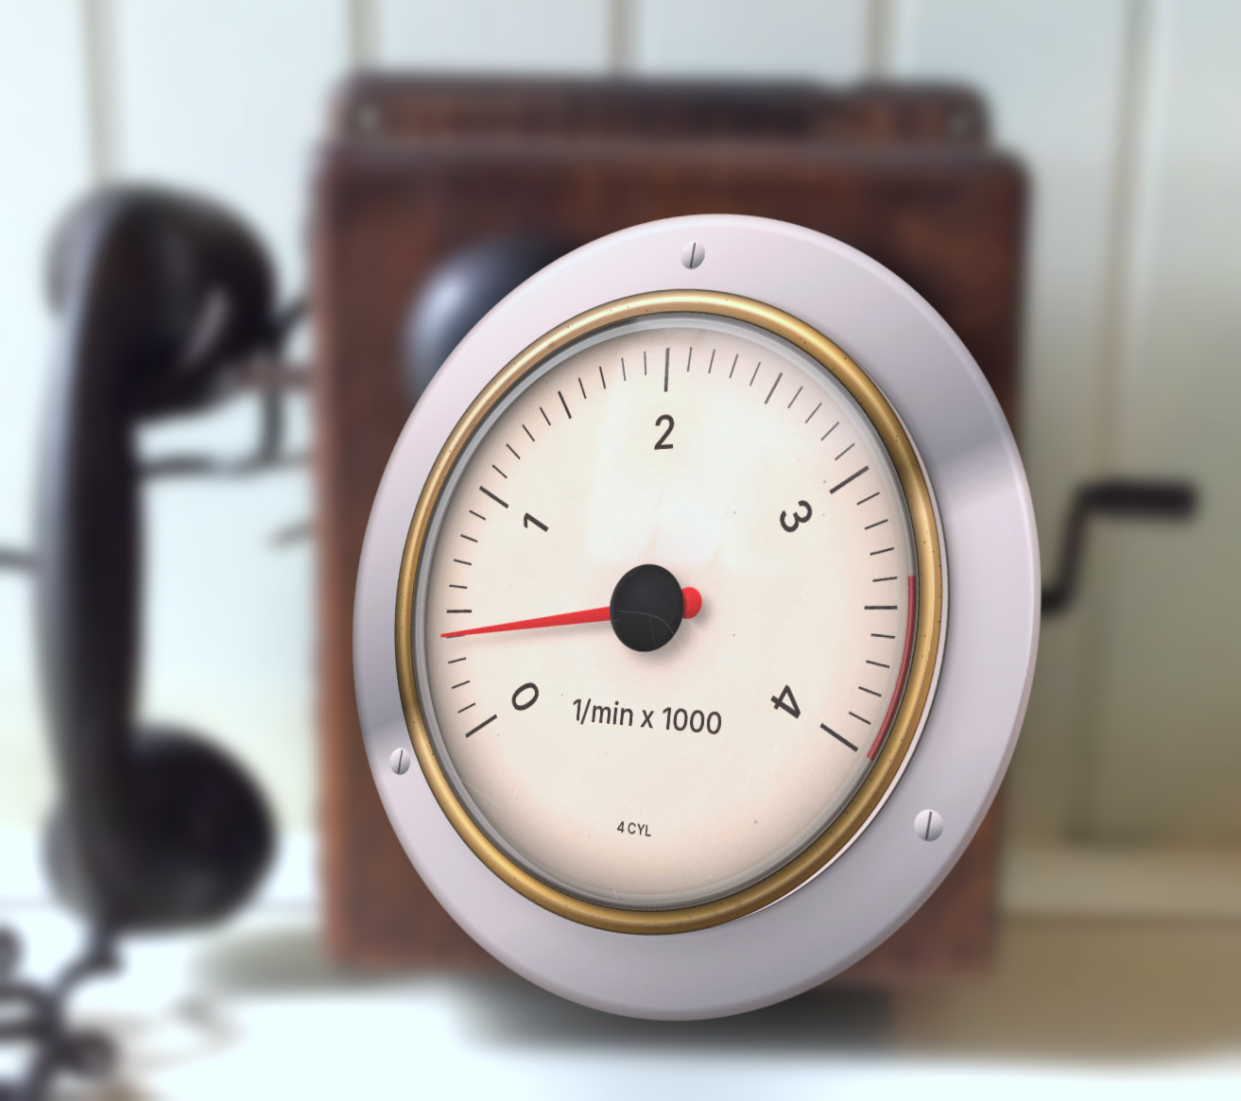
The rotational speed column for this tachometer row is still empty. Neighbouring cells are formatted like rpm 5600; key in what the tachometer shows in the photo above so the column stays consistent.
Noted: rpm 400
